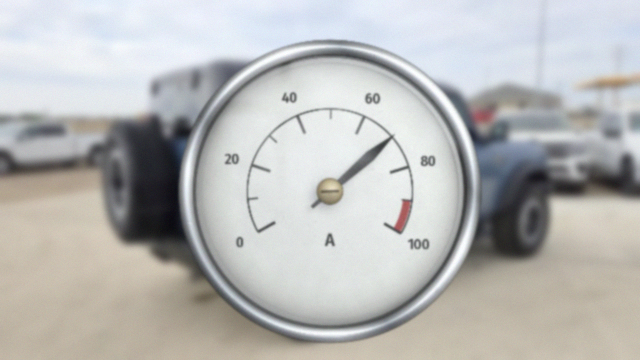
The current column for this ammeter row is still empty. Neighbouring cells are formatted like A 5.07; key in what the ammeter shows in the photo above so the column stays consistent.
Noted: A 70
